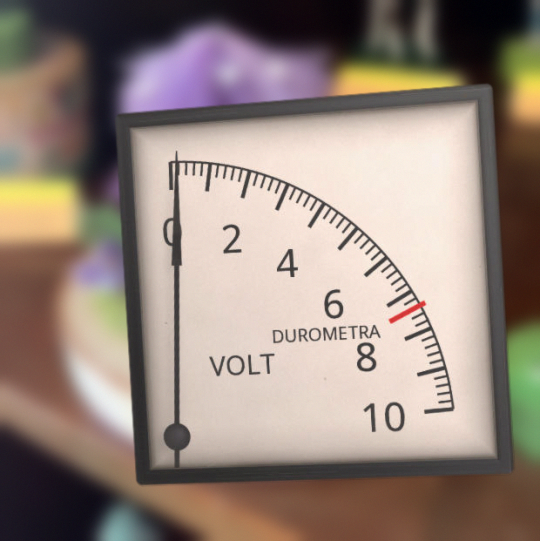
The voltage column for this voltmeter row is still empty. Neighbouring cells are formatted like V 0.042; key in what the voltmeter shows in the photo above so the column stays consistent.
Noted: V 0.2
